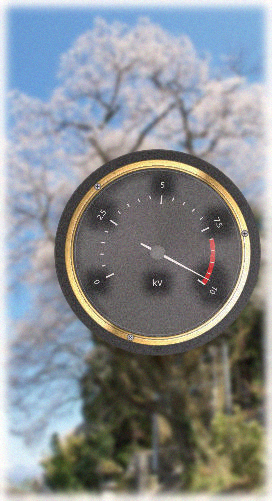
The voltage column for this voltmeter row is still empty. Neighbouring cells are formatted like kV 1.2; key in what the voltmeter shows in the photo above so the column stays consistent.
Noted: kV 9.75
